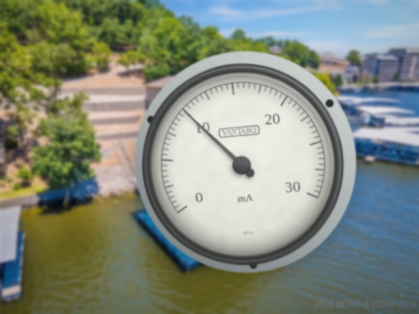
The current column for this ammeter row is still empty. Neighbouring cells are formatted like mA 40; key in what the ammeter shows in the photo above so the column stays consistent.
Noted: mA 10
